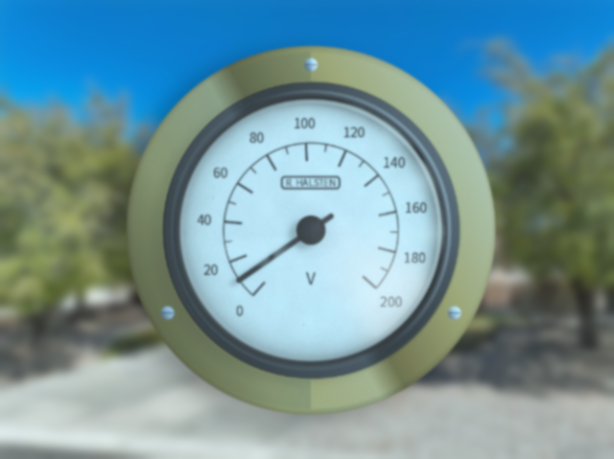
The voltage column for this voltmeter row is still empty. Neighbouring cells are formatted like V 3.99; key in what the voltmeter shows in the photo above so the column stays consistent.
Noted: V 10
